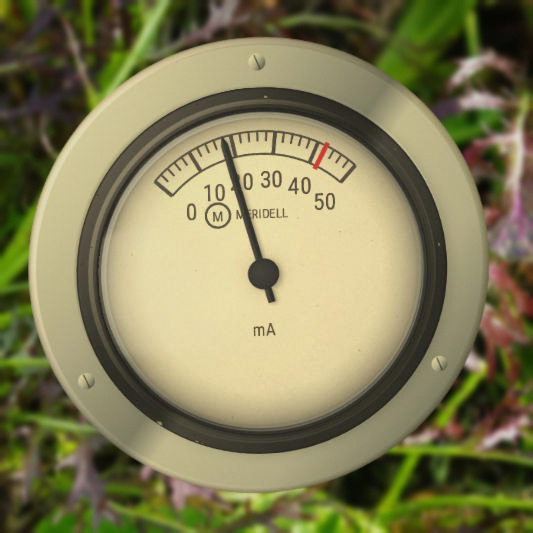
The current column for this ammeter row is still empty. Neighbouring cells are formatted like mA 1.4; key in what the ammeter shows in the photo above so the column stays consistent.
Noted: mA 18
